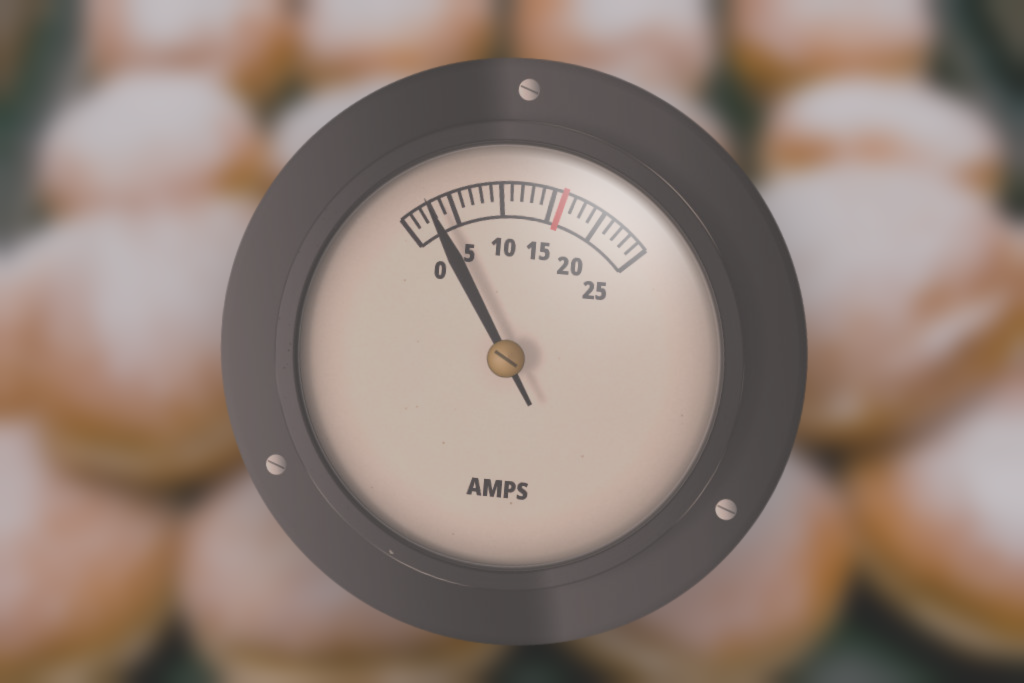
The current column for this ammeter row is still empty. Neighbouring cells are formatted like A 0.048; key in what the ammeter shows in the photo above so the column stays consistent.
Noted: A 3
